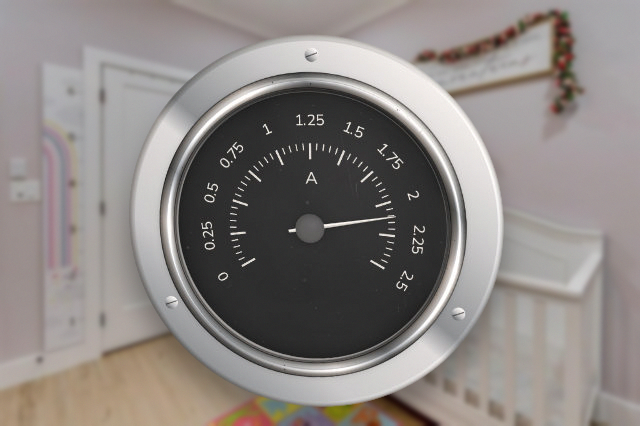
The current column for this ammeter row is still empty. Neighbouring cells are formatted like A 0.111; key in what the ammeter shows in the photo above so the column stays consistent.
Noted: A 2.1
